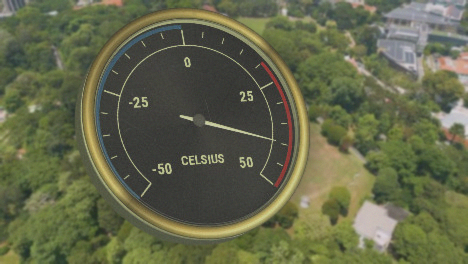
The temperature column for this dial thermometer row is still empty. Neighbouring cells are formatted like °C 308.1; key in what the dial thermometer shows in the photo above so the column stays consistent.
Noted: °C 40
